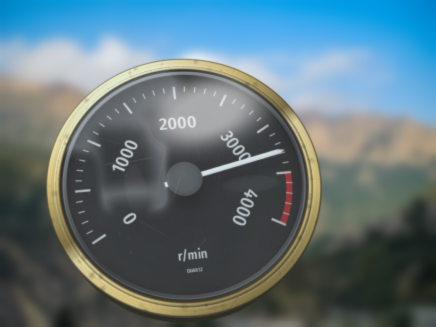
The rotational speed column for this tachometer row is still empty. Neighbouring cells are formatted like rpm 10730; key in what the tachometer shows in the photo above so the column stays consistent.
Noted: rpm 3300
